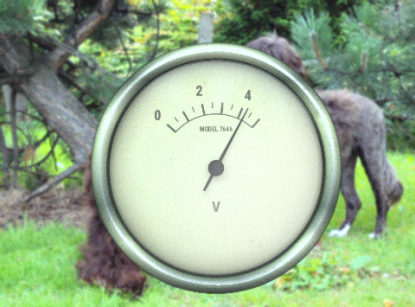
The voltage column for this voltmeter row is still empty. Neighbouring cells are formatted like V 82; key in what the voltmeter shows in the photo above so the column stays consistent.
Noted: V 4.25
